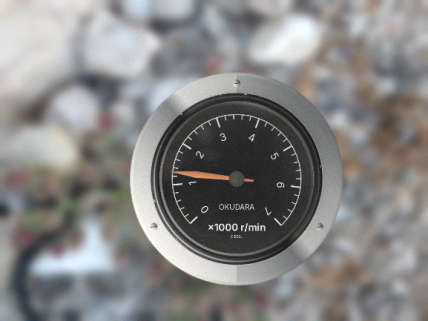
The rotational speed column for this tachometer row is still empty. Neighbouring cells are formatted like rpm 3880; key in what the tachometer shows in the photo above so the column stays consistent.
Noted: rpm 1300
